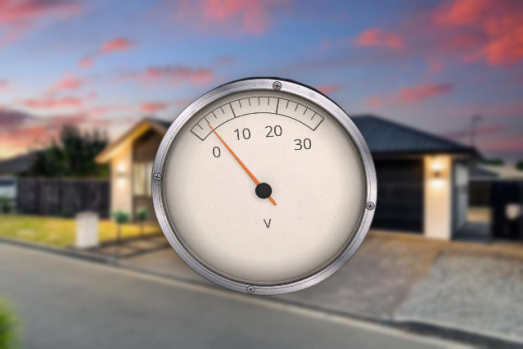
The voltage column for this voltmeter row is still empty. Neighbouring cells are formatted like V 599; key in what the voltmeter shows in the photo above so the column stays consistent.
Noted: V 4
